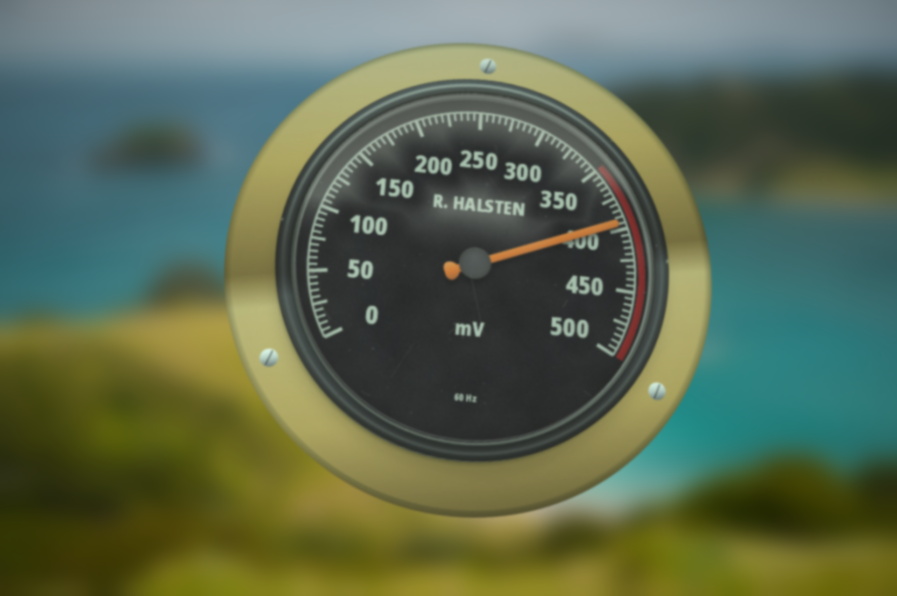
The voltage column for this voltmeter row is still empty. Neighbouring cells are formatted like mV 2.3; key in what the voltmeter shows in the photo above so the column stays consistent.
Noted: mV 395
